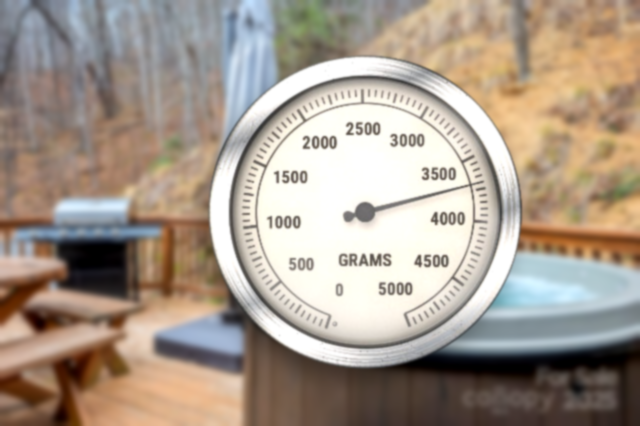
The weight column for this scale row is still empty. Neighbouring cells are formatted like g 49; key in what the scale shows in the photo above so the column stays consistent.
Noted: g 3700
